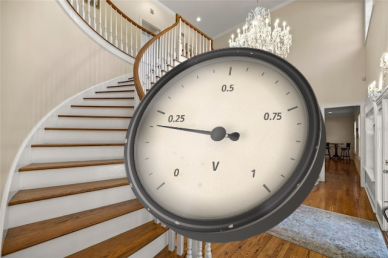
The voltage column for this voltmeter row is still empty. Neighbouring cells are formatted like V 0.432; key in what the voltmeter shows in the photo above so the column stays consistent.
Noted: V 0.2
